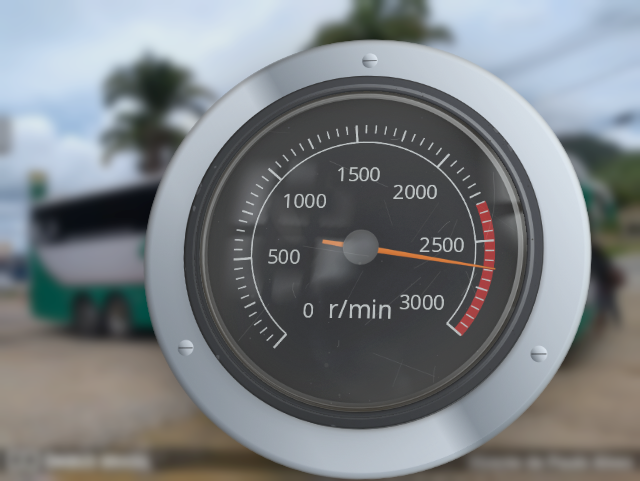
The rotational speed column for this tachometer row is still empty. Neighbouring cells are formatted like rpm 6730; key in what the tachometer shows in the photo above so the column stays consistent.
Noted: rpm 2650
